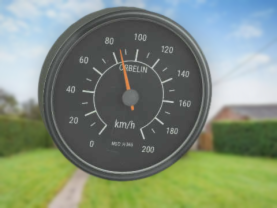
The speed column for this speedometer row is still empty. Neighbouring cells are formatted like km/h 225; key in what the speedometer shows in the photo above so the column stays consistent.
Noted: km/h 85
